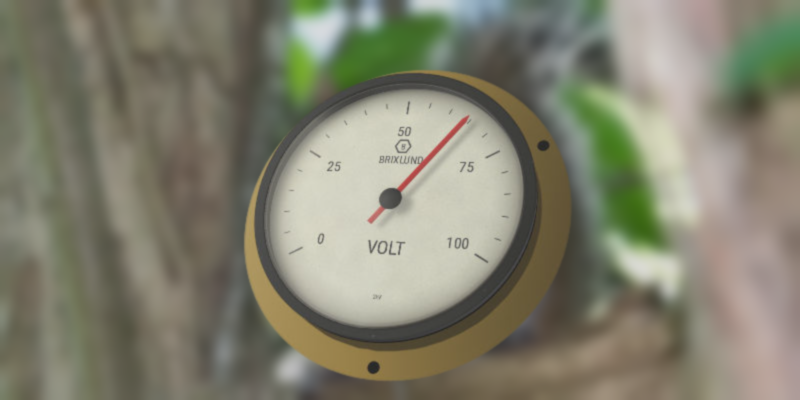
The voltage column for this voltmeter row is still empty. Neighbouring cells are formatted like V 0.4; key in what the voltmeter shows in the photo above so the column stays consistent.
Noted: V 65
